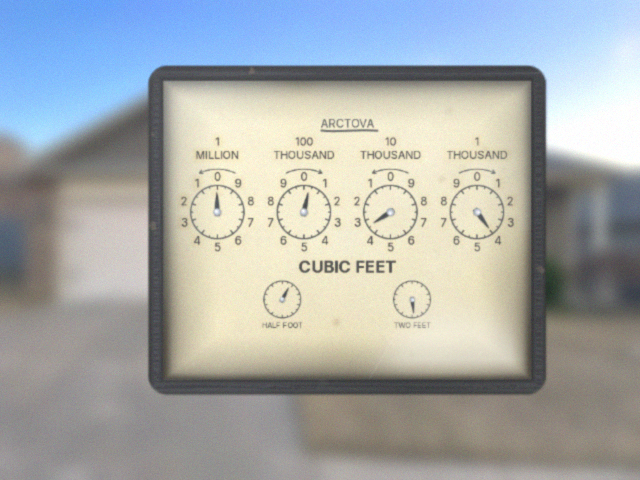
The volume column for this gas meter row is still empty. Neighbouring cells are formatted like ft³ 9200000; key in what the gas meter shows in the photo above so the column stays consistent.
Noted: ft³ 3400
